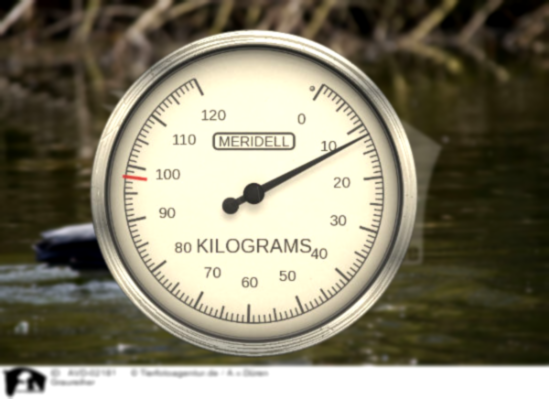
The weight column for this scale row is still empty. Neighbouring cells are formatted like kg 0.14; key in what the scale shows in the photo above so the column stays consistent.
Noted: kg 12
